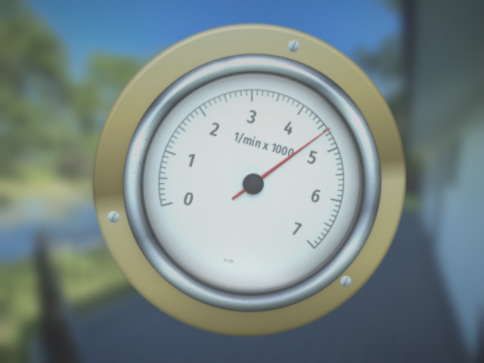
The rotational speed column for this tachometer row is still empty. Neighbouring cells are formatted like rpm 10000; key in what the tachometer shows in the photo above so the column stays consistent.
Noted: rpm 4600
